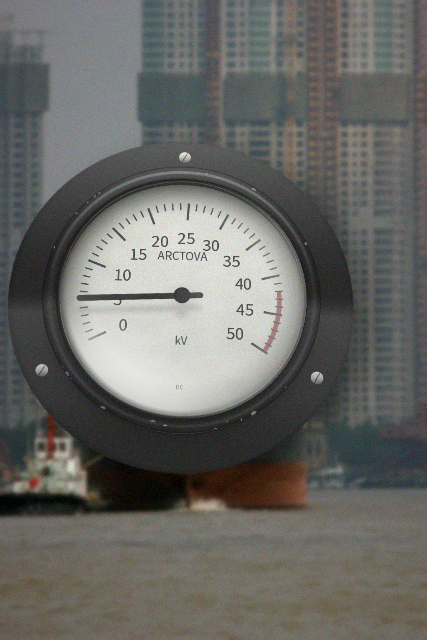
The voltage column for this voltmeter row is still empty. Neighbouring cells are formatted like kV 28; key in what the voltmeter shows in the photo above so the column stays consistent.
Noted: kV 5
